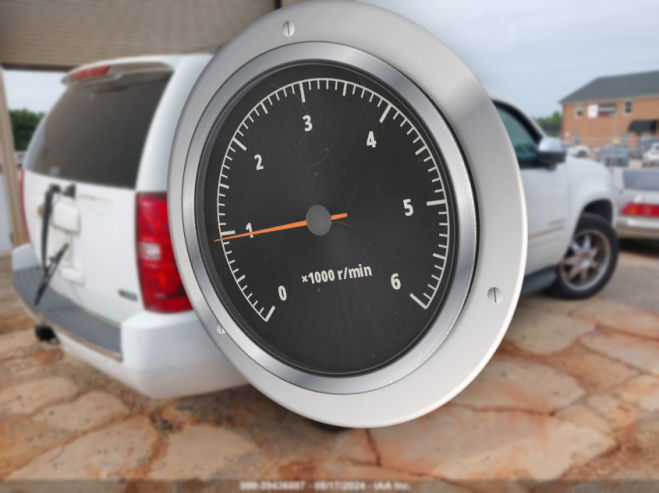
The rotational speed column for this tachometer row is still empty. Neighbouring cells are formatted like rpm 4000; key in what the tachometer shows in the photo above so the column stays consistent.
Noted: rpm 950
